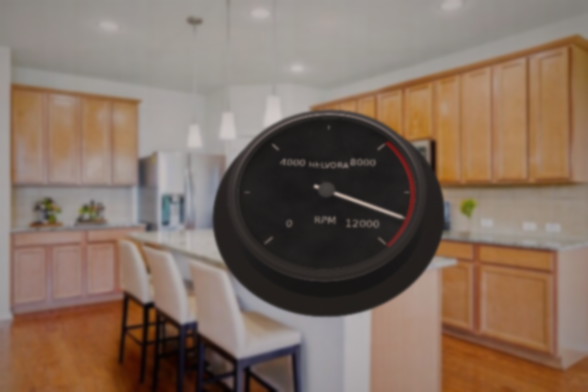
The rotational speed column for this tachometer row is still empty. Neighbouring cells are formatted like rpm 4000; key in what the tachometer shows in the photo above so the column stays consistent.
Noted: rpm 11000
